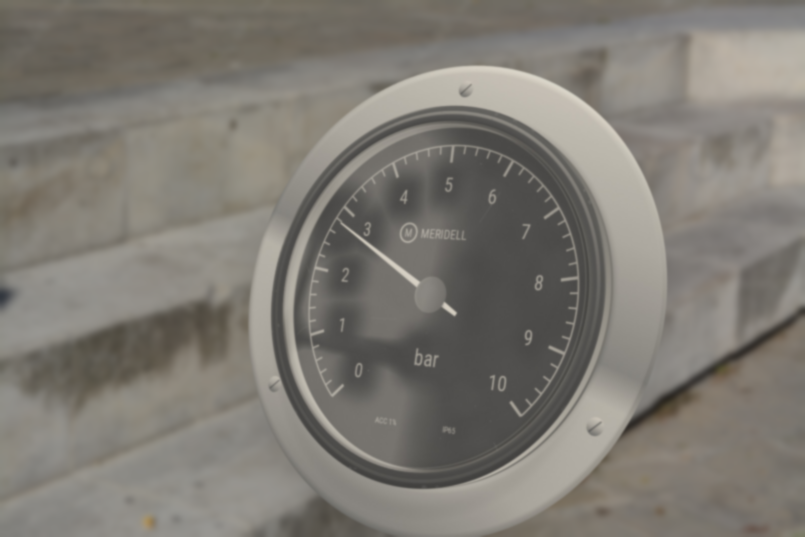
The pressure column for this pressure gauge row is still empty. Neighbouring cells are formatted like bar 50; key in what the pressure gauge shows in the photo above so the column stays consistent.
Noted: bar 2.8
